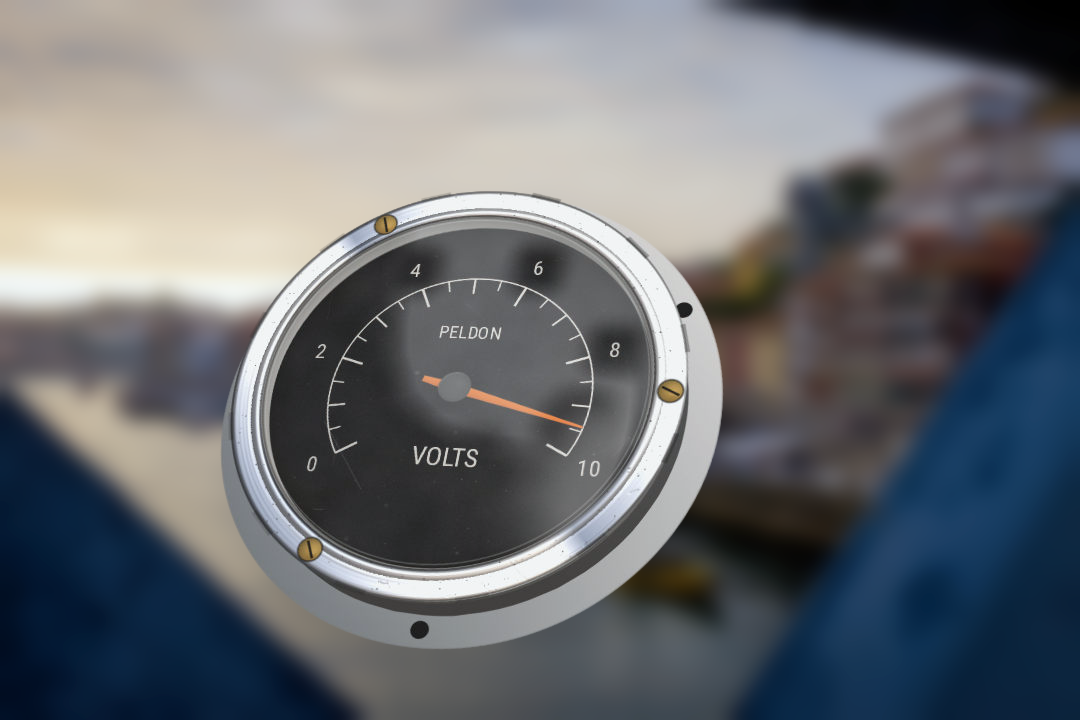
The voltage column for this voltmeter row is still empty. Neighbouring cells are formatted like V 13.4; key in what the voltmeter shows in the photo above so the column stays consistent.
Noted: V 9.5
